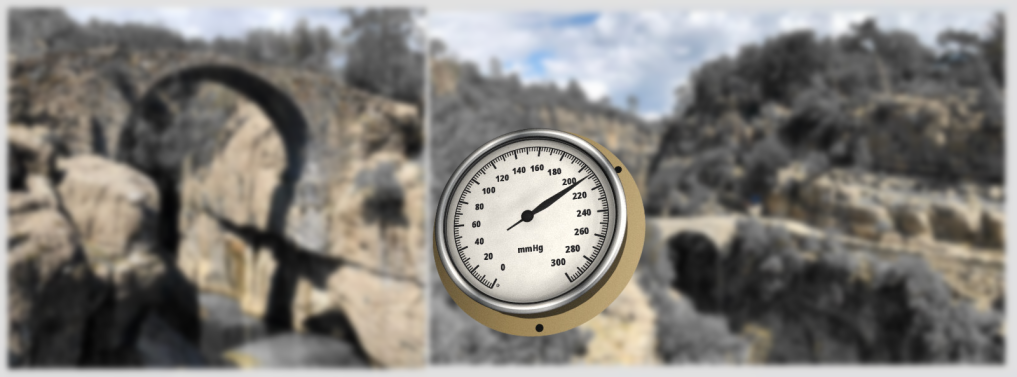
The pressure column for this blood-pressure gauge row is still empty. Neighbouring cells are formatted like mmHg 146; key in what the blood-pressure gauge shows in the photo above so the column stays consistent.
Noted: mmHg 210
